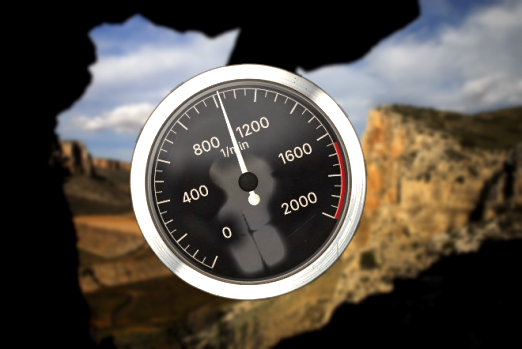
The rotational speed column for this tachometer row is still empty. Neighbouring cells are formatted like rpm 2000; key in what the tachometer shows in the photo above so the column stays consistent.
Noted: rpm 1025
